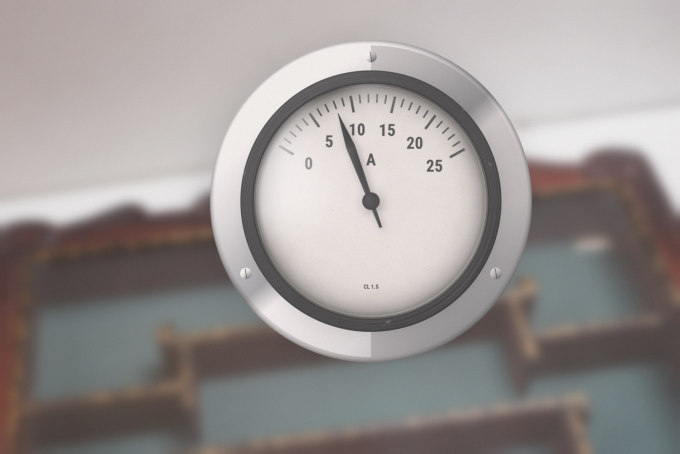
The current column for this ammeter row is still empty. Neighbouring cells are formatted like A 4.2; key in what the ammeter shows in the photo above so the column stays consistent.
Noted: A 8
